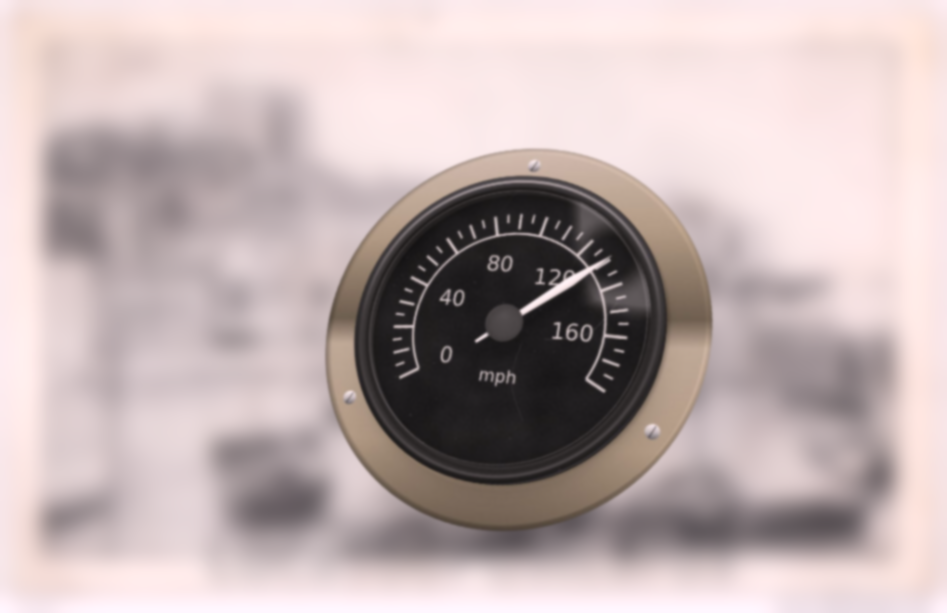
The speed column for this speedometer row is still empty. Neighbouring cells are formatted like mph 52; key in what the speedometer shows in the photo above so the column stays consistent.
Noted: mph 130
